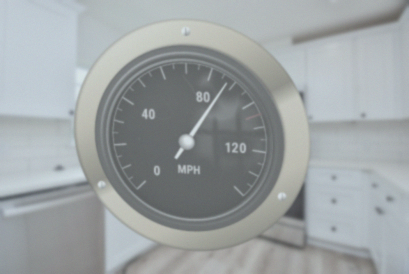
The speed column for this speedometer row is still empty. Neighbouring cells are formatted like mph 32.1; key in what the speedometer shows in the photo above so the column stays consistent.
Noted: mph 87.5
